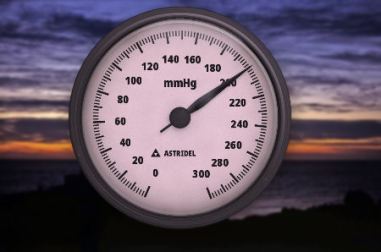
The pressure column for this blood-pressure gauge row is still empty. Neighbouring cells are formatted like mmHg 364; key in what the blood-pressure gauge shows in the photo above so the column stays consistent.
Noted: mmHg 200
